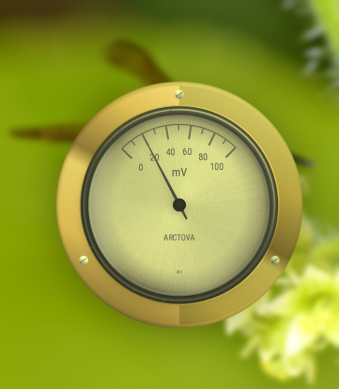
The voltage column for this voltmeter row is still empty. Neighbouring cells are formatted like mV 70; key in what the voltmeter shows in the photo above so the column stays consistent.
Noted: mV 20
